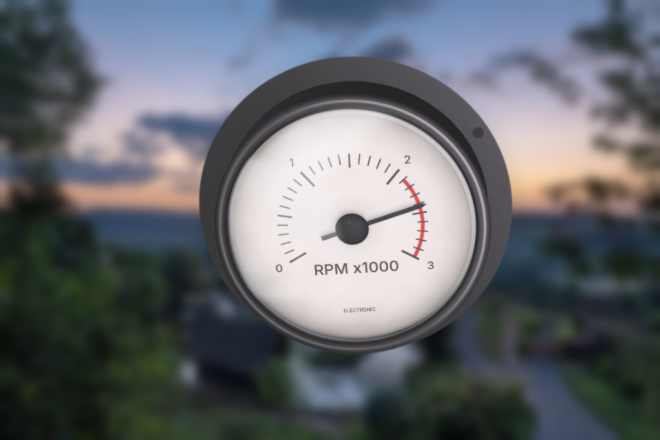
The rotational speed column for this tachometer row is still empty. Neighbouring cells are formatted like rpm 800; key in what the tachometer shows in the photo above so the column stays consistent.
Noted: rpm 2400
